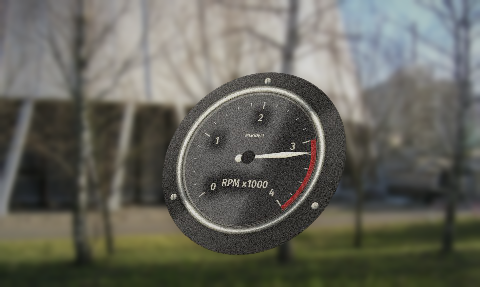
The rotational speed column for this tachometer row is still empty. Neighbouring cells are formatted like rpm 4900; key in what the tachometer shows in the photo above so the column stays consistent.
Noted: rpm 3200
